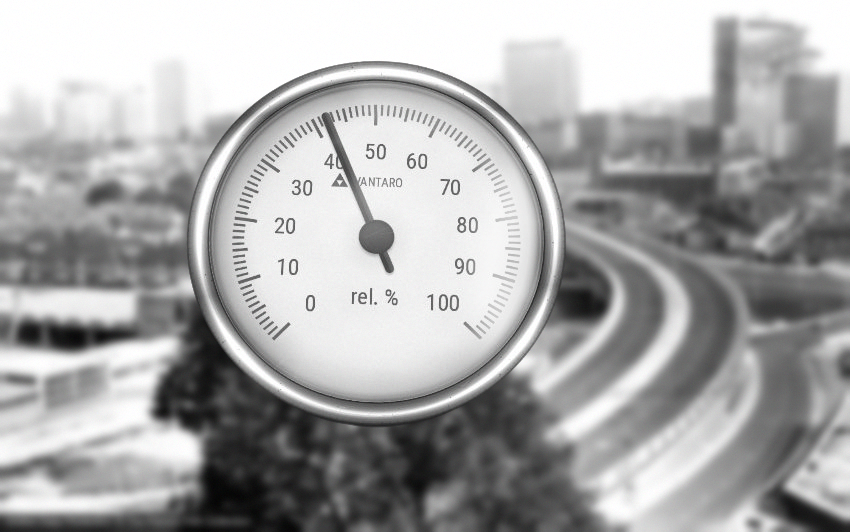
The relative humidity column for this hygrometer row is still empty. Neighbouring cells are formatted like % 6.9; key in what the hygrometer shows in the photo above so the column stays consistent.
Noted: % 42
